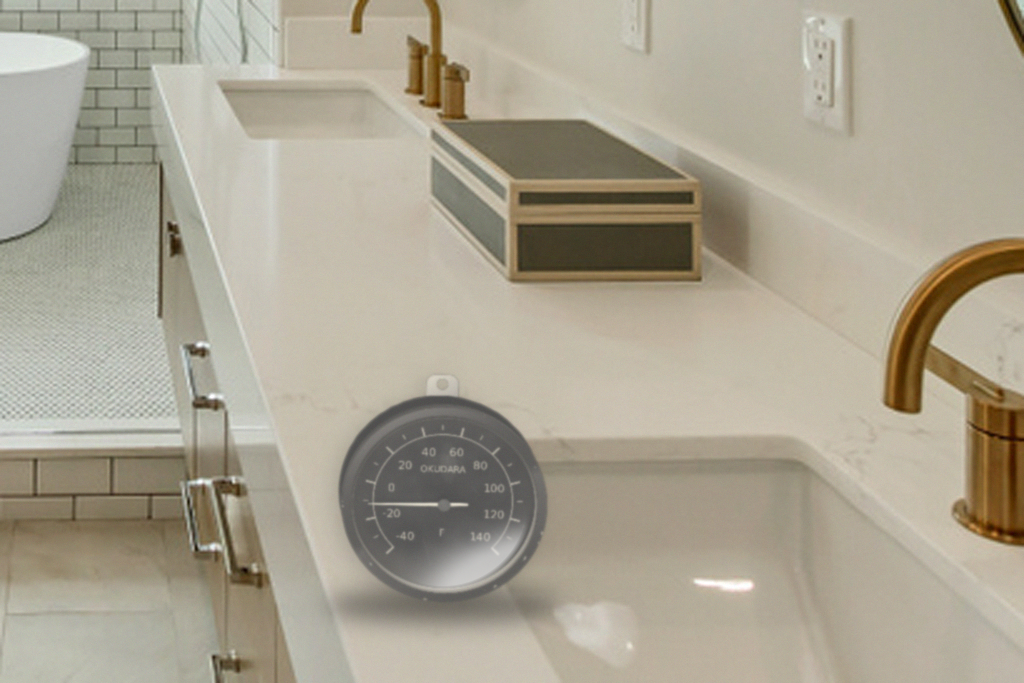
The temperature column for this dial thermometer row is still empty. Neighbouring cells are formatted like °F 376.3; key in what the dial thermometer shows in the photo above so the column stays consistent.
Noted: °F -10
